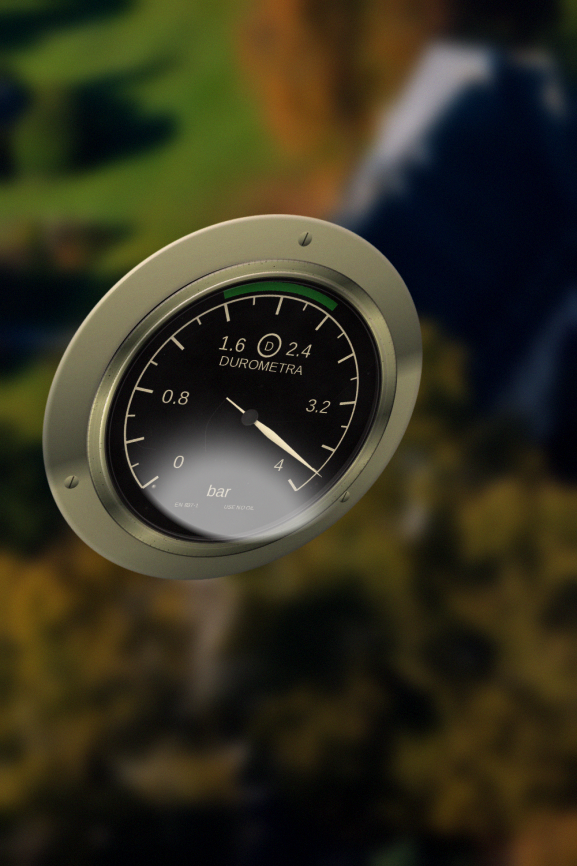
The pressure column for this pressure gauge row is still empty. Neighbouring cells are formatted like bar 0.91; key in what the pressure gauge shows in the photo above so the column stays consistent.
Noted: bar 3.8
